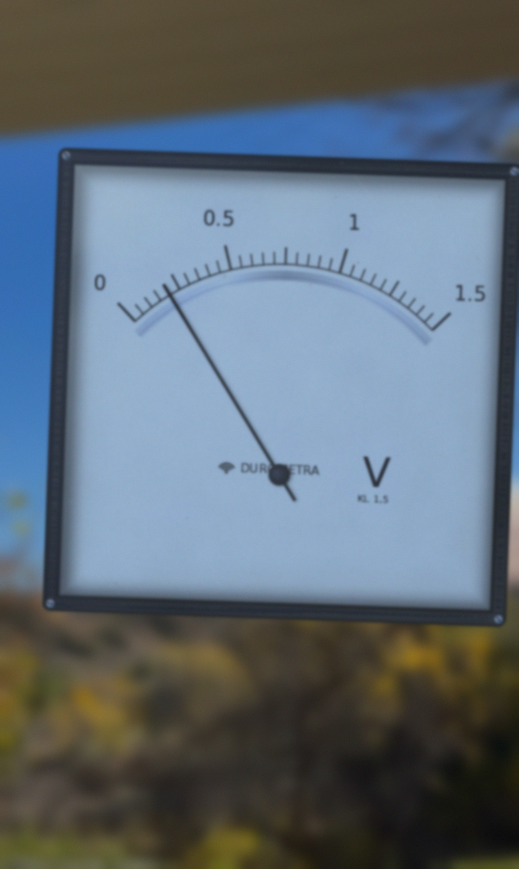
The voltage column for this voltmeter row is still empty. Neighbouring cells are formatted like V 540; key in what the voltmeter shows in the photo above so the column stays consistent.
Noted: V 0.2
